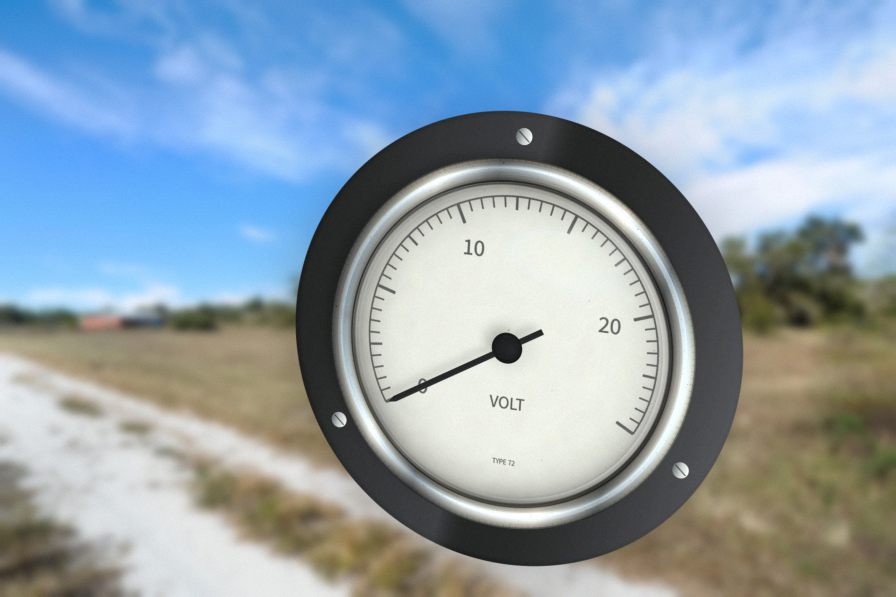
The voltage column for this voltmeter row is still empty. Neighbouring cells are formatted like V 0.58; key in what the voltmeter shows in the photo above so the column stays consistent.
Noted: V 0
